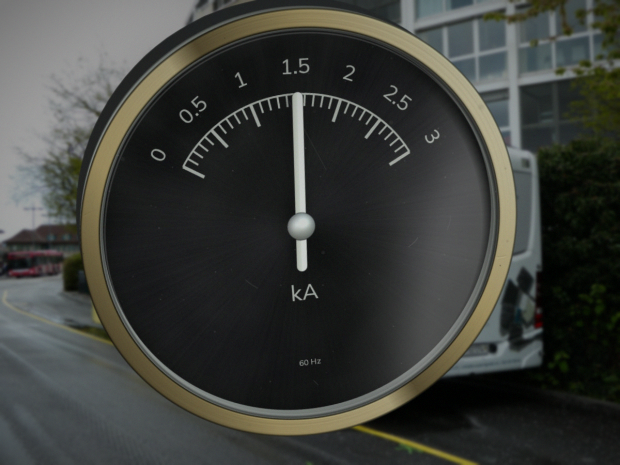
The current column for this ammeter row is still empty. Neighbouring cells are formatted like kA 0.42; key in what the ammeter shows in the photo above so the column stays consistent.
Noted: kA 1.5
